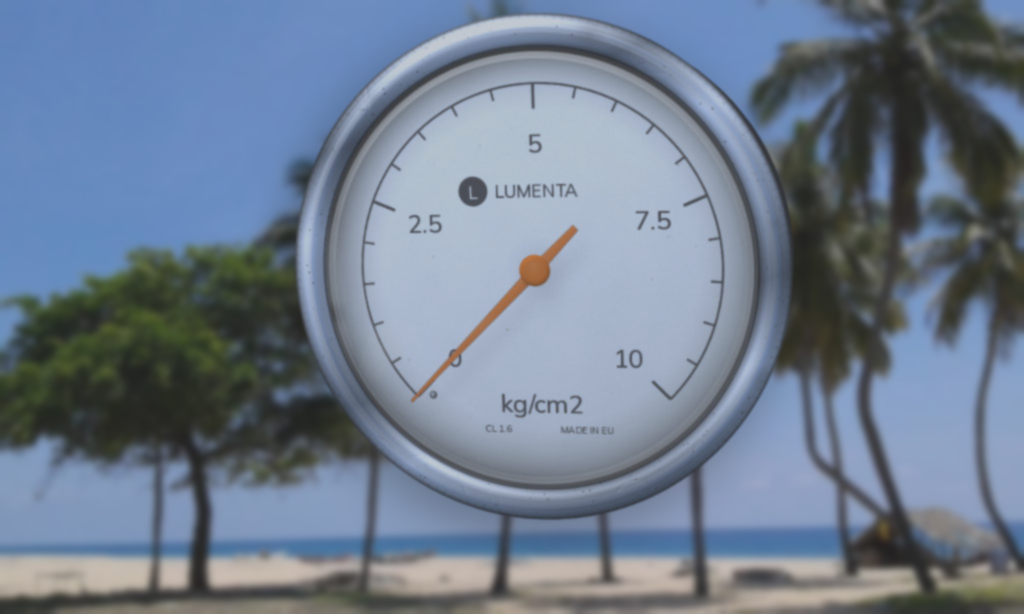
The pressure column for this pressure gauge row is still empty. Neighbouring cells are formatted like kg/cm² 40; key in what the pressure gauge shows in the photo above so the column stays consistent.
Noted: kg/cm² 0
